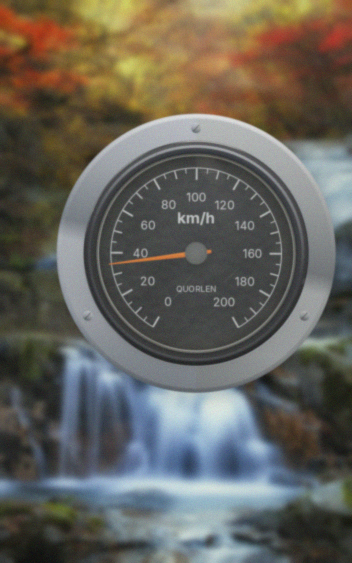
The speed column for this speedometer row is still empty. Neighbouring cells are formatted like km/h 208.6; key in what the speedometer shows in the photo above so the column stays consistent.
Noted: km/h 35
